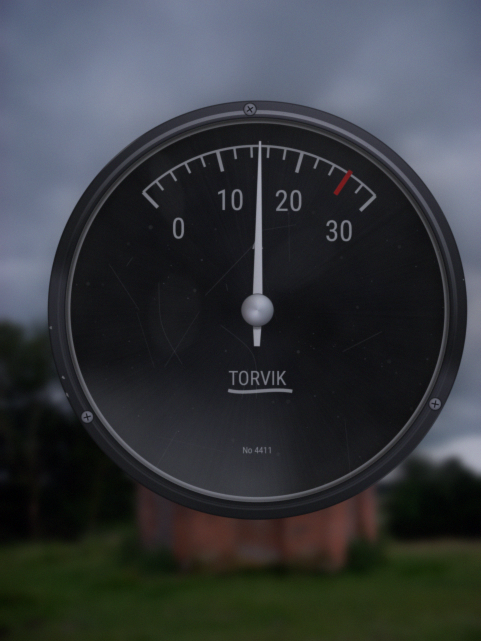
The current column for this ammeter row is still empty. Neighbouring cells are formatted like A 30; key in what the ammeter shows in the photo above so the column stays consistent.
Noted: A 15
